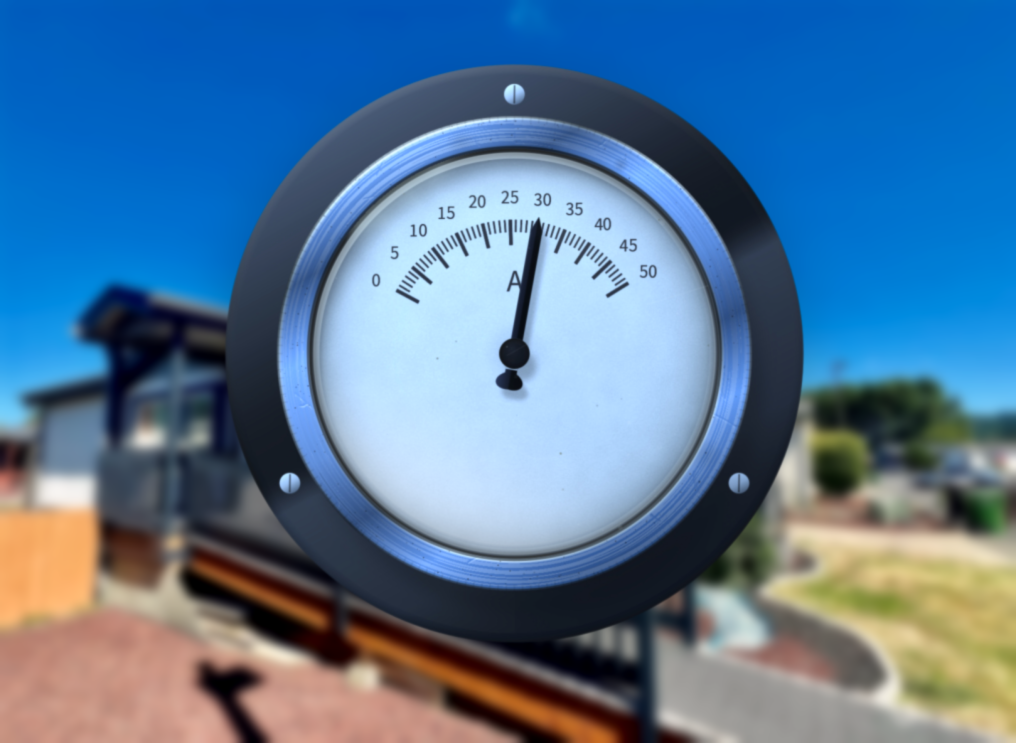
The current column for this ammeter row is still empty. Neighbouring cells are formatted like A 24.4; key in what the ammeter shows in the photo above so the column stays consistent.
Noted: A 30
